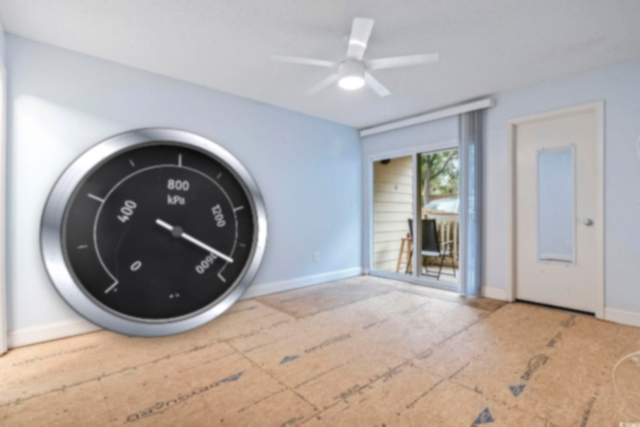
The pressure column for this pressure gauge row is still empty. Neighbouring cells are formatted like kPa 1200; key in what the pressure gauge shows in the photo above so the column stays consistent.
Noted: kPa 1500
